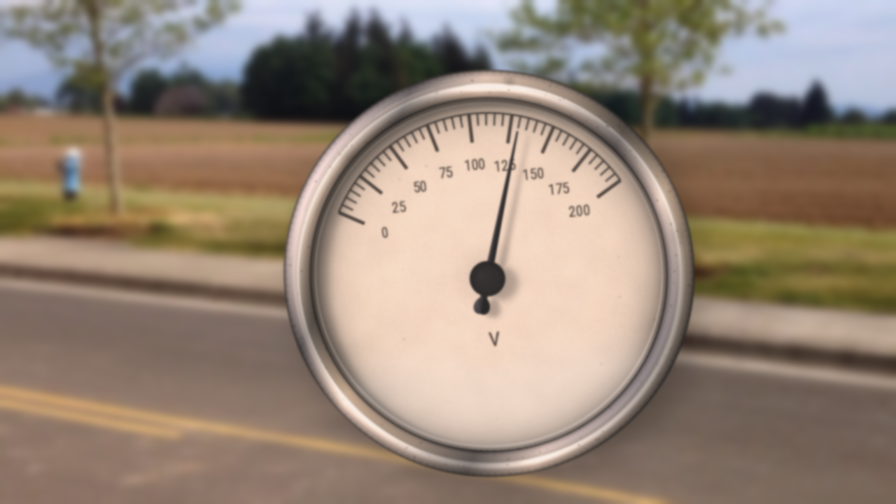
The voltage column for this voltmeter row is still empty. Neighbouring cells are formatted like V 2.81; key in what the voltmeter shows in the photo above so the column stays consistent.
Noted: V 130
